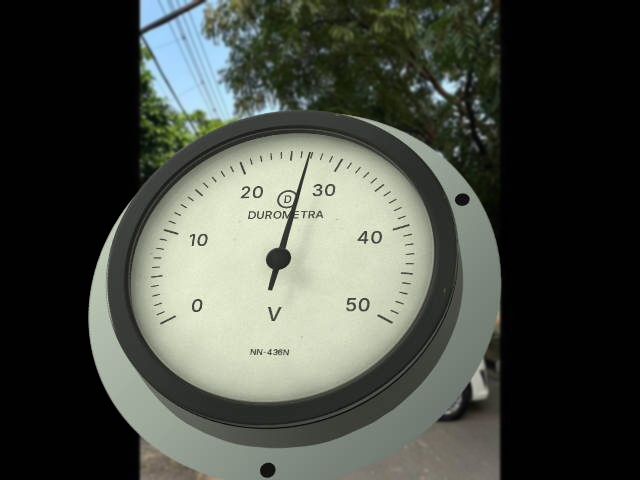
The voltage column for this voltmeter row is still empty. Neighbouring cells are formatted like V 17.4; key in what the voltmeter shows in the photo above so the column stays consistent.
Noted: V 27
